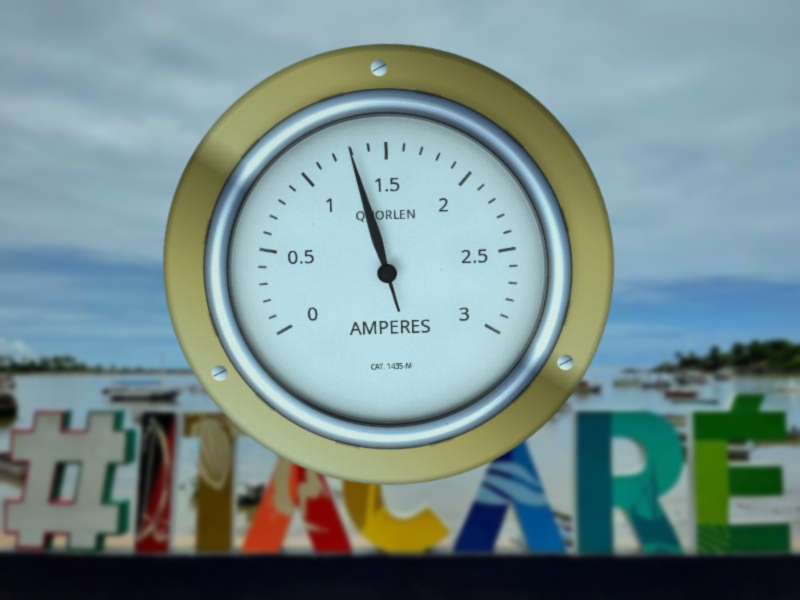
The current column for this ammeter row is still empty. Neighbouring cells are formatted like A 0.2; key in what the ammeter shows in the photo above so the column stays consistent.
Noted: A 1.3
